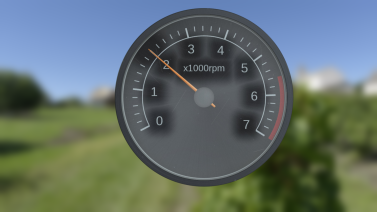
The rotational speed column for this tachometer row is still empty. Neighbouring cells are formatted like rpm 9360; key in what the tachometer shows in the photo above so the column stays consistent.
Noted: rpm 2000
